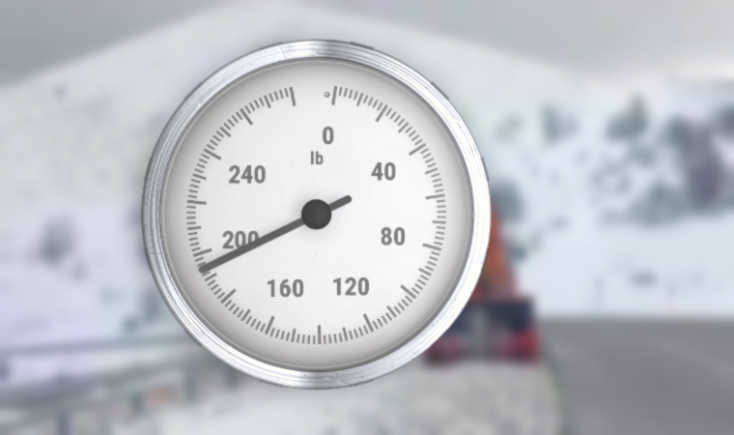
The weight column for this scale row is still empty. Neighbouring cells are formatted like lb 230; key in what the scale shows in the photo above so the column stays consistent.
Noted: lb 194
